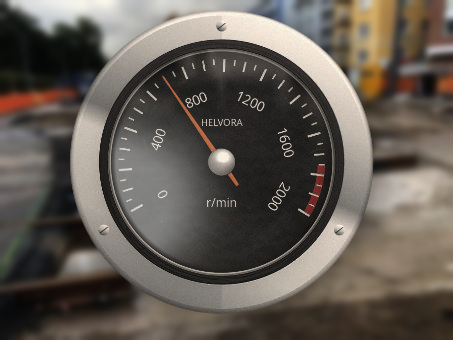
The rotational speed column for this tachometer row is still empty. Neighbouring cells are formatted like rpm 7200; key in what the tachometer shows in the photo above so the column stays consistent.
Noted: rpm 700
